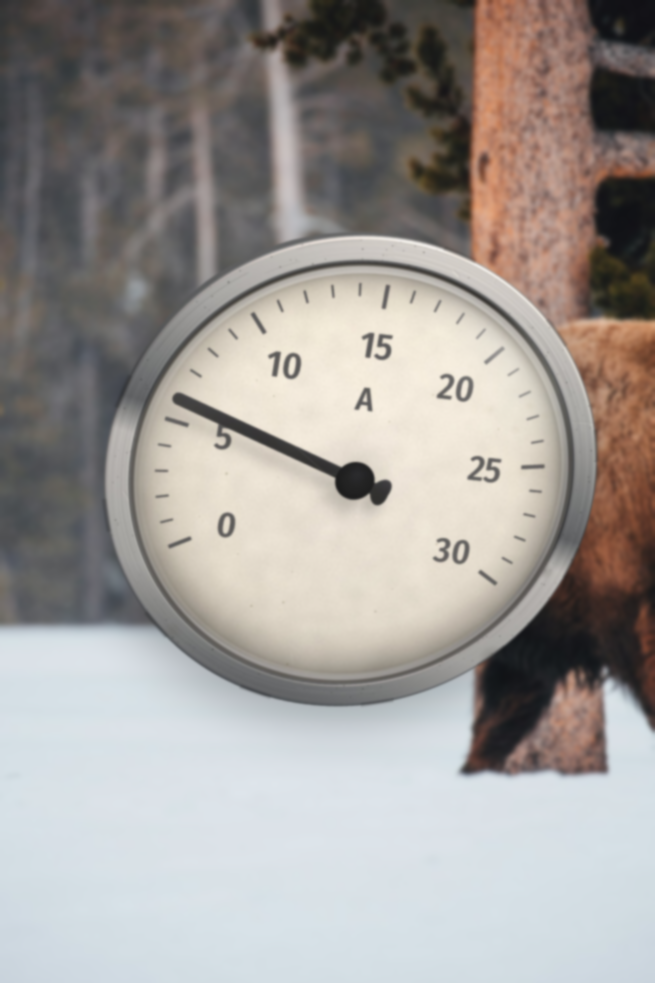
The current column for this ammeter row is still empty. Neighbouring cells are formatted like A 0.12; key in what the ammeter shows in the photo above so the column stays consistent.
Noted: A 6
